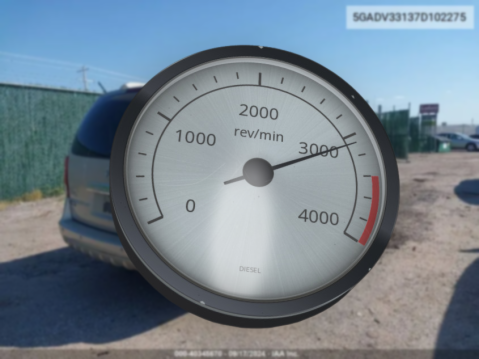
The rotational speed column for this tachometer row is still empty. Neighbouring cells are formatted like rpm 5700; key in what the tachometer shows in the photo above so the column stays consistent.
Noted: rpm 3100
